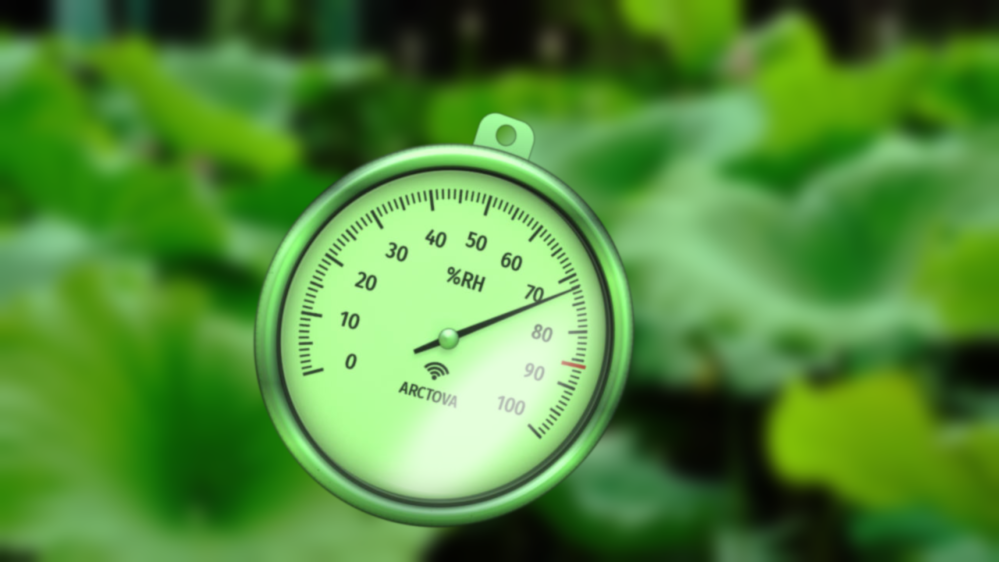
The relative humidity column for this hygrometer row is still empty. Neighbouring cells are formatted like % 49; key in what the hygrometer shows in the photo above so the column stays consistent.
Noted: % 72
